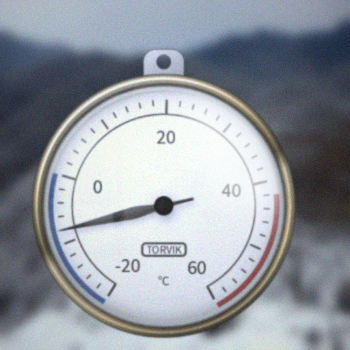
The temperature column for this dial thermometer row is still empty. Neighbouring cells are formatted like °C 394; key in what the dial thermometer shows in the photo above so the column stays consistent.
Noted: °C -8
